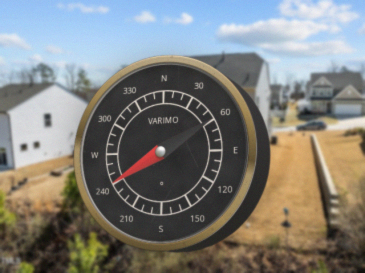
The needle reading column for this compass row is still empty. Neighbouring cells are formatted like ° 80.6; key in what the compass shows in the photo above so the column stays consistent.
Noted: ° 240
